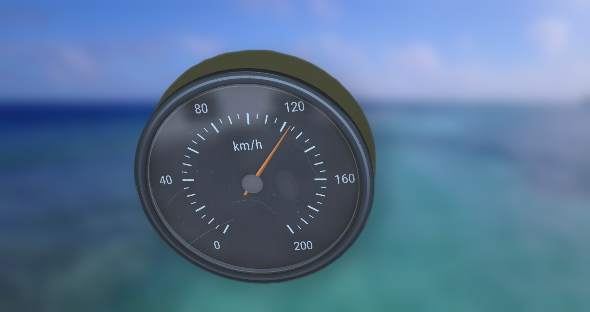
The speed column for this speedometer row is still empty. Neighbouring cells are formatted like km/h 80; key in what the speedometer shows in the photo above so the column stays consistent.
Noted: km/h 122.5
